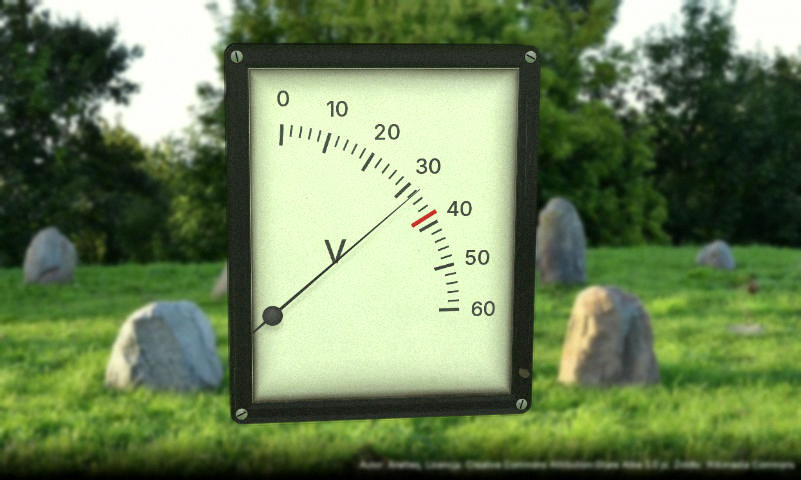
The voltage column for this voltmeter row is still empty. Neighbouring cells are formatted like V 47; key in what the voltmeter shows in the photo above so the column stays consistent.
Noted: V 32
